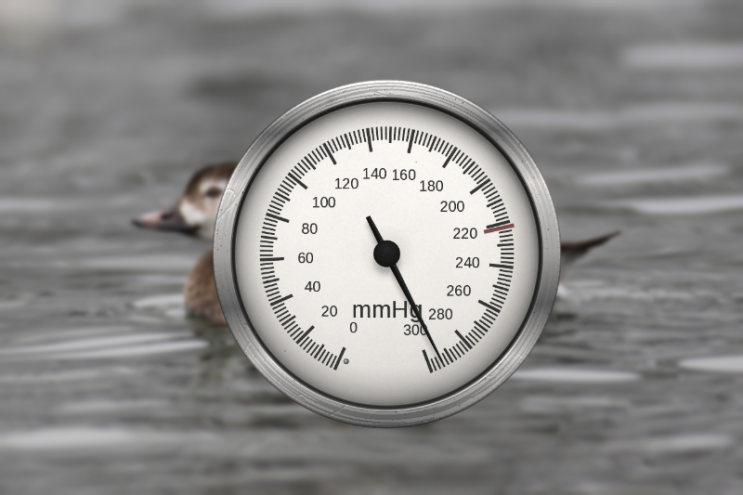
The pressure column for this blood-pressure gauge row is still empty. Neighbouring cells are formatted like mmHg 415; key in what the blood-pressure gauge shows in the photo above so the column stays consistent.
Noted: mmHg 294
